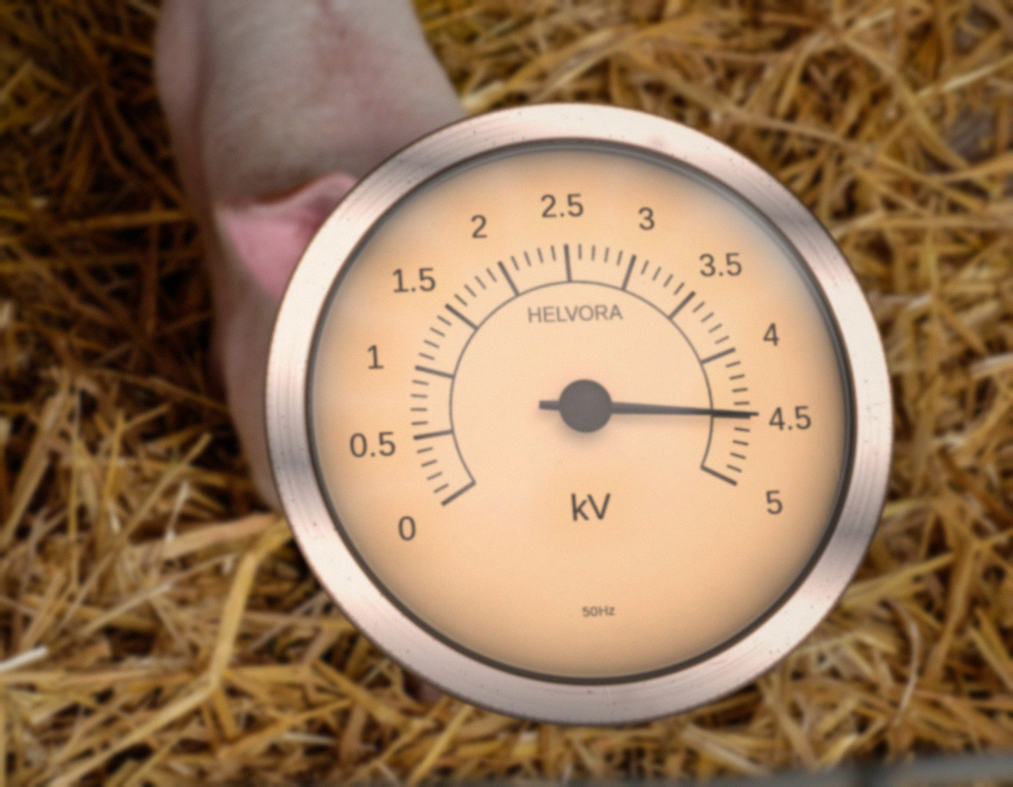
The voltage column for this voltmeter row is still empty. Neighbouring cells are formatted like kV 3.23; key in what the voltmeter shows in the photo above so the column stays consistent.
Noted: kV 4.5
